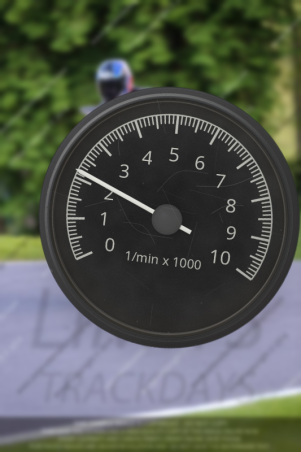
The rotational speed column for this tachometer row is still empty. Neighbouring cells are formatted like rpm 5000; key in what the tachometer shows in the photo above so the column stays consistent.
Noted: rpm 2200
